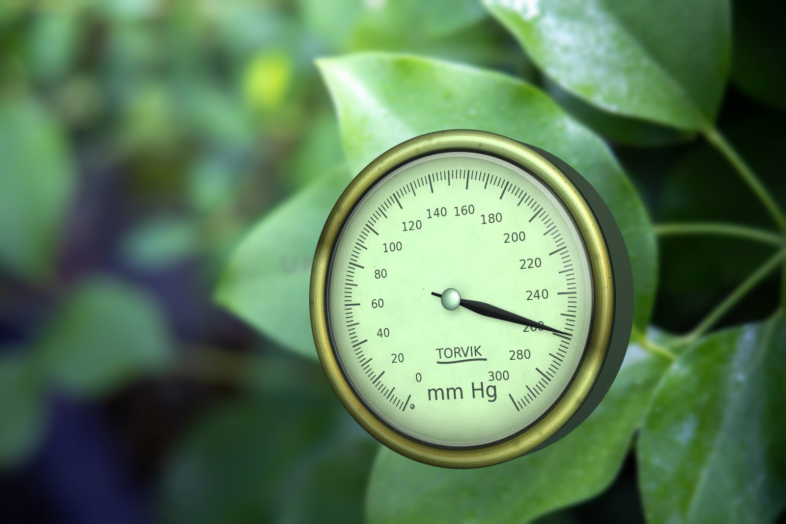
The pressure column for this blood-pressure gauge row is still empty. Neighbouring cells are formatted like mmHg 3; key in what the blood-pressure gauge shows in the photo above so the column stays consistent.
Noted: mmHg 258
